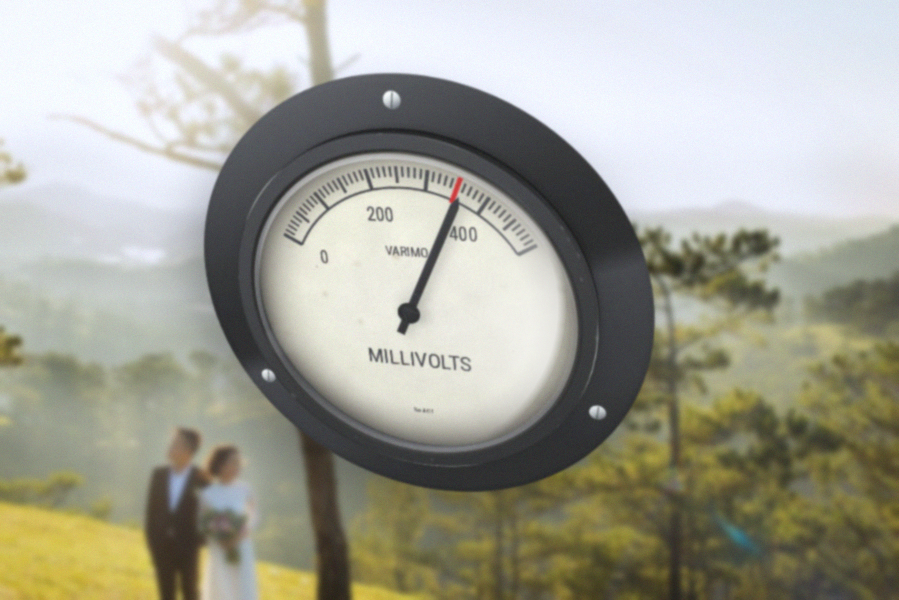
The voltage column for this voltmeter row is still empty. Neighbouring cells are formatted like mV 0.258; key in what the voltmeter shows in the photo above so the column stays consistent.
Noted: mV 360
